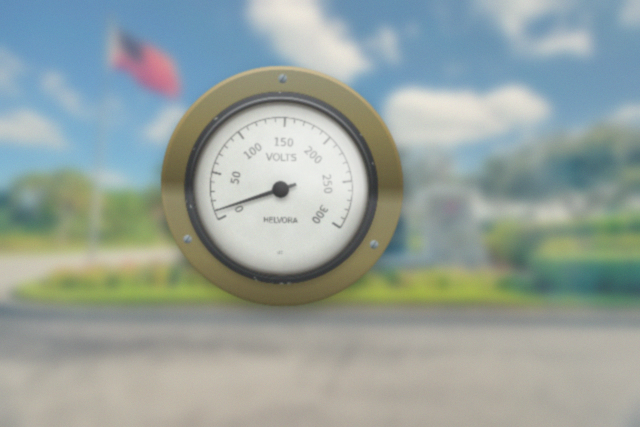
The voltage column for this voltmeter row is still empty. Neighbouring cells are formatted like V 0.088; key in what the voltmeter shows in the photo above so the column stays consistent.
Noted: V 10
